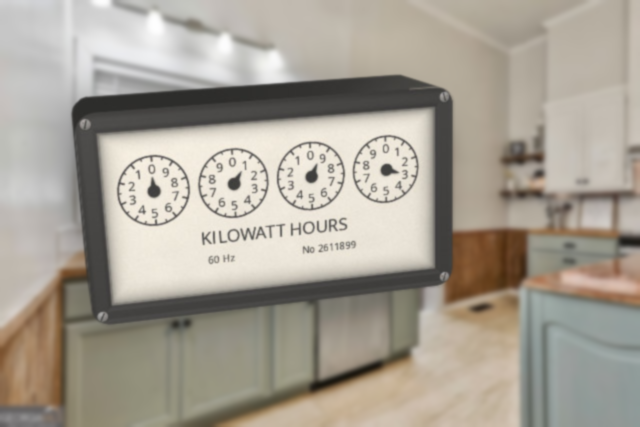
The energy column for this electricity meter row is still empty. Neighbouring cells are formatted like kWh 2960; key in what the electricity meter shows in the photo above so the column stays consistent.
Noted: kWh 93
